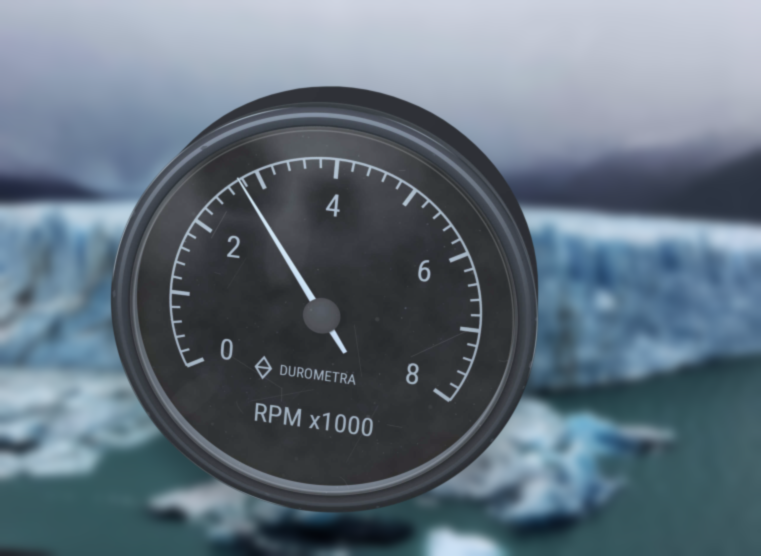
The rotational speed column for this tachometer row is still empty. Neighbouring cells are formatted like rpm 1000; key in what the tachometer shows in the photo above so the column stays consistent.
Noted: rpm 2800
